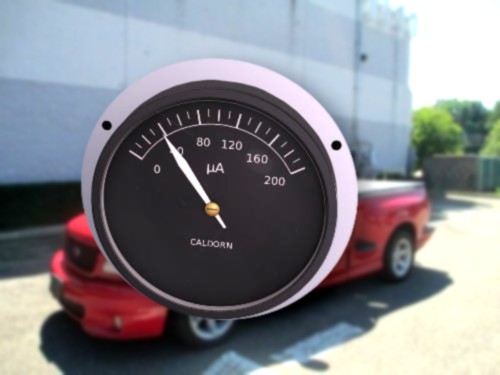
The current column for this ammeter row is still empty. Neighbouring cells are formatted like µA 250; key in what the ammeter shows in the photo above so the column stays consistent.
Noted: µA 40
